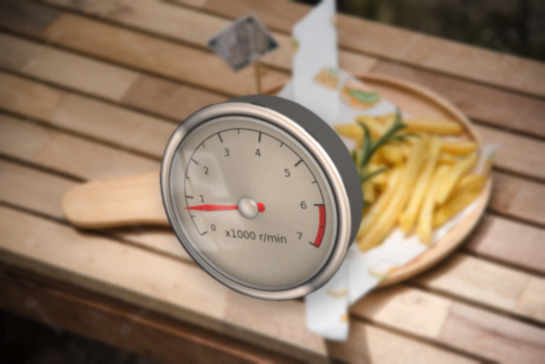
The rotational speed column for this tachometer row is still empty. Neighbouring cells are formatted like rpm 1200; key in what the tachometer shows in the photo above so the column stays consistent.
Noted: rpm 750
